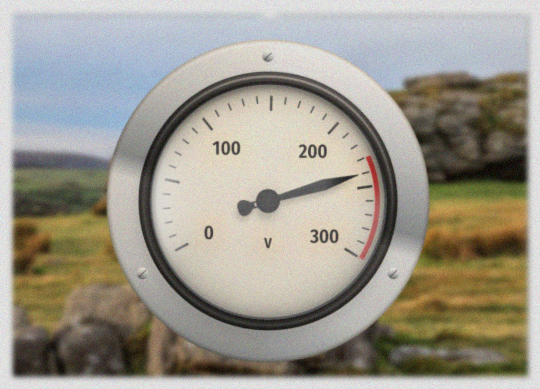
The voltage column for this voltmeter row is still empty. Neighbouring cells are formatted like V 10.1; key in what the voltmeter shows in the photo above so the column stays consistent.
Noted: V 240
